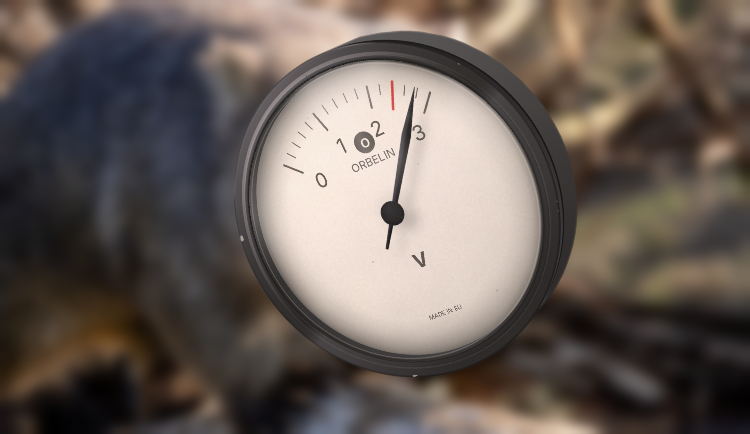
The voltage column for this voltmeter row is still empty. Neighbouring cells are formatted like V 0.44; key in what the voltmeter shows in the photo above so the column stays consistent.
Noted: V 2.8
